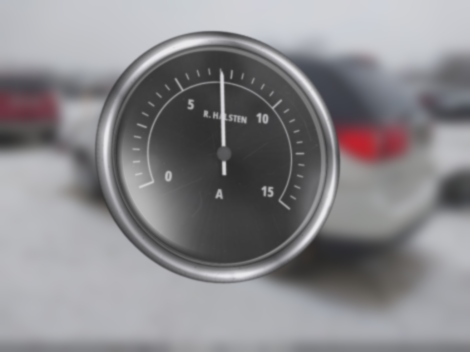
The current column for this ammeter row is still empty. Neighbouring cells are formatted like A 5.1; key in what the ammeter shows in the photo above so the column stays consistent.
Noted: A 7
